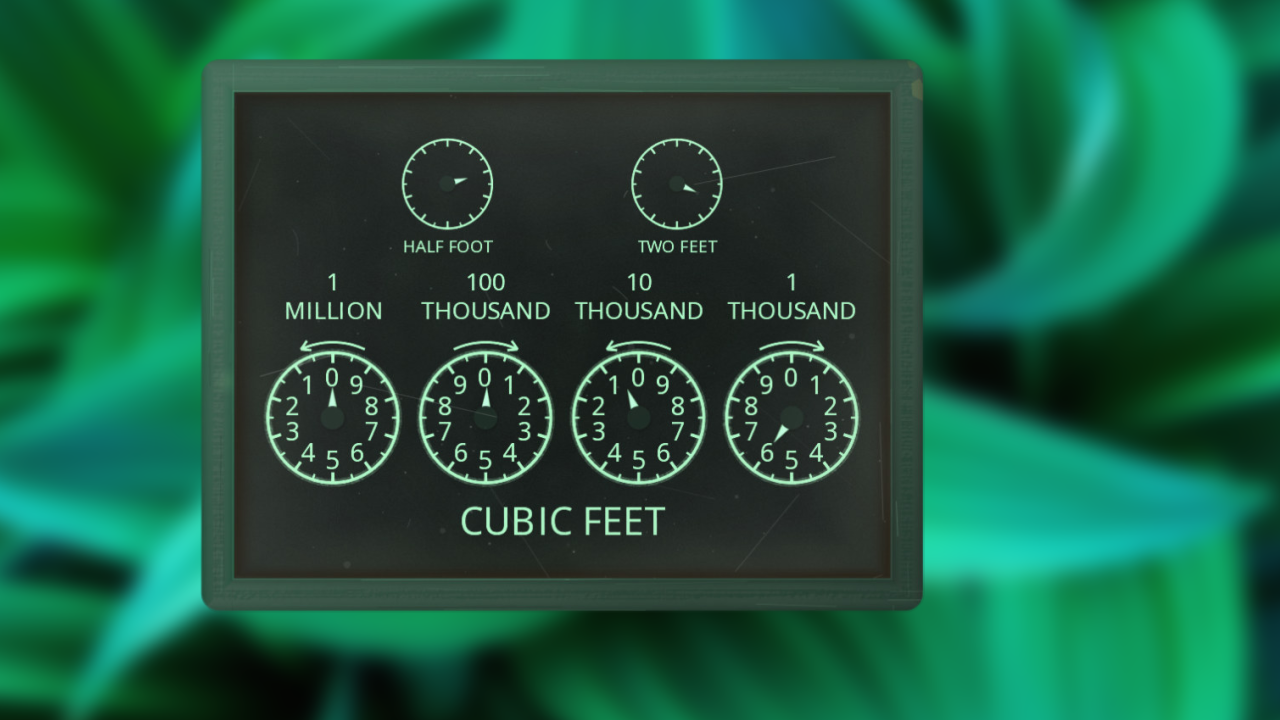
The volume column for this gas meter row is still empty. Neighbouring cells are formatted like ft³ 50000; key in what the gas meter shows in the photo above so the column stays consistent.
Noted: ft³ 600
